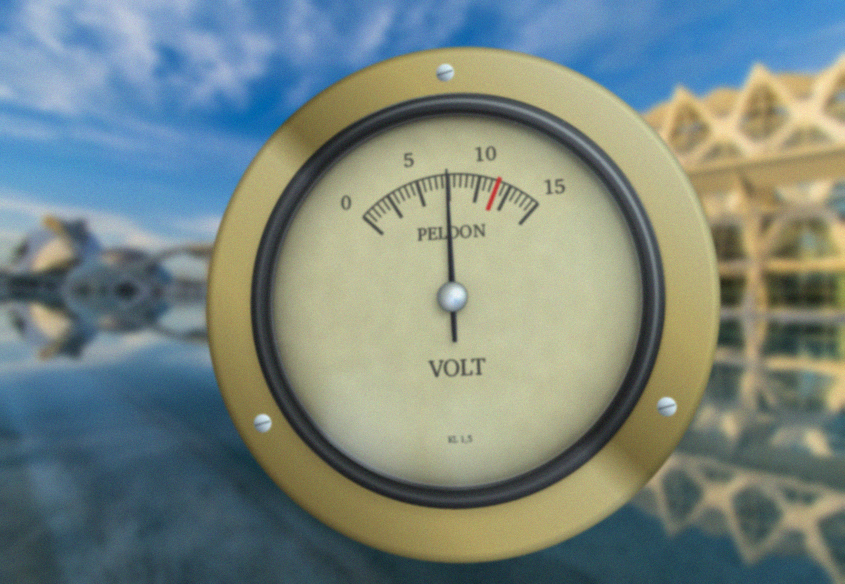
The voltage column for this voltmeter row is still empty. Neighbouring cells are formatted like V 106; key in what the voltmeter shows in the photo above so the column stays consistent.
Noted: V 7.5
